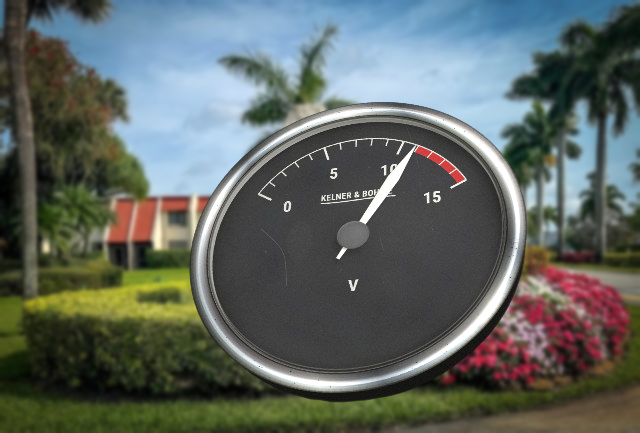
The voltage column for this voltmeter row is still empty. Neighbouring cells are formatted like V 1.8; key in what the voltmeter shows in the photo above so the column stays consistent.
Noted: V 11
